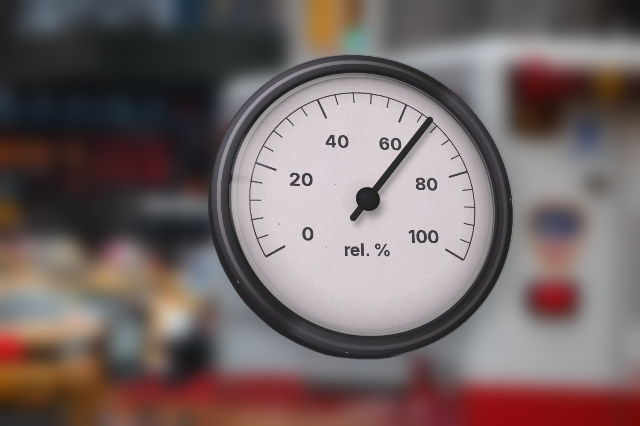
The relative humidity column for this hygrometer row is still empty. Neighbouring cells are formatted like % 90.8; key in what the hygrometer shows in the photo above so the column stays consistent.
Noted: % 66
